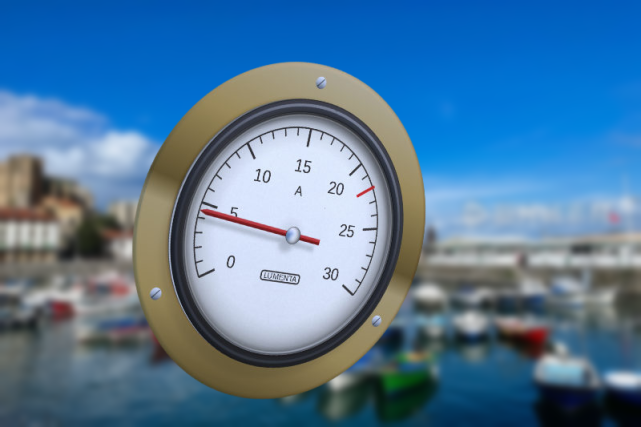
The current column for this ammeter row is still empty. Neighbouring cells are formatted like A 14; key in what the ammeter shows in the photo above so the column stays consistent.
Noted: A 4.5
